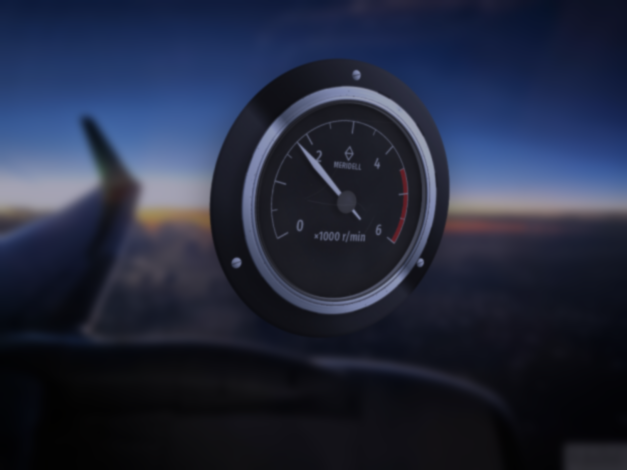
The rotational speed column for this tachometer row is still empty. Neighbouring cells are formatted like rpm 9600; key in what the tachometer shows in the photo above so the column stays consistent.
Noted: rpm 1750
